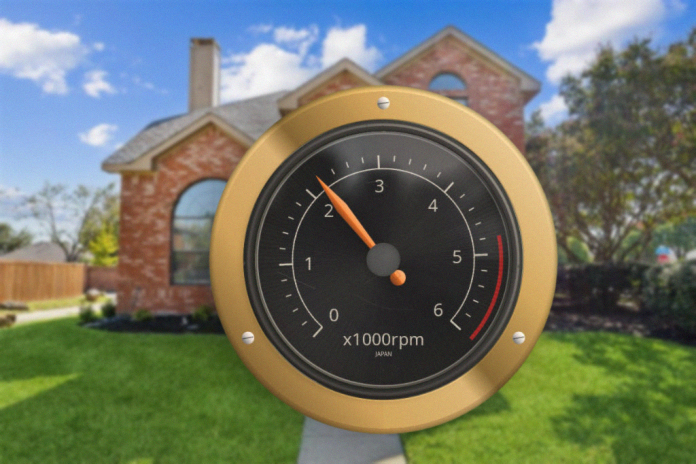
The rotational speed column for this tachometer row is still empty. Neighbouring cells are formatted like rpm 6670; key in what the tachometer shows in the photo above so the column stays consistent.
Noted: rpm 2200
